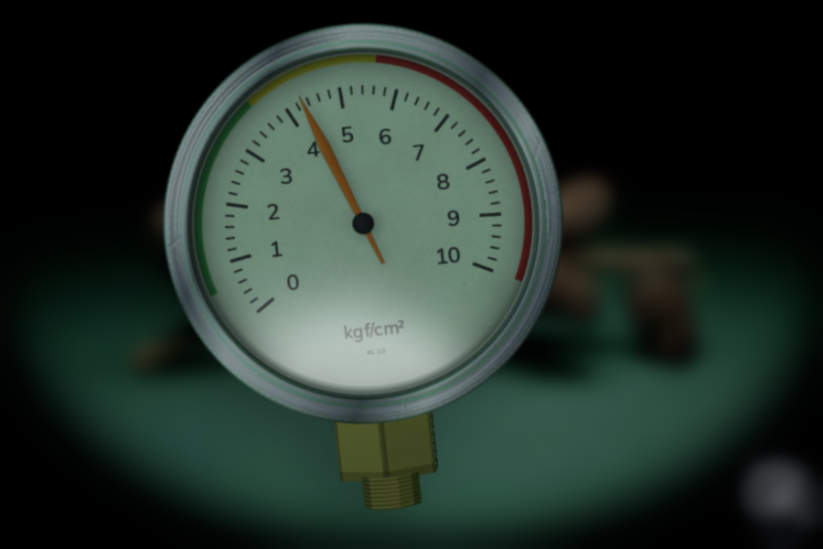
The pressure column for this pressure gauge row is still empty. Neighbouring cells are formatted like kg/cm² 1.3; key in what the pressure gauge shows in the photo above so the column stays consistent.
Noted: kg/cm² 4.3
